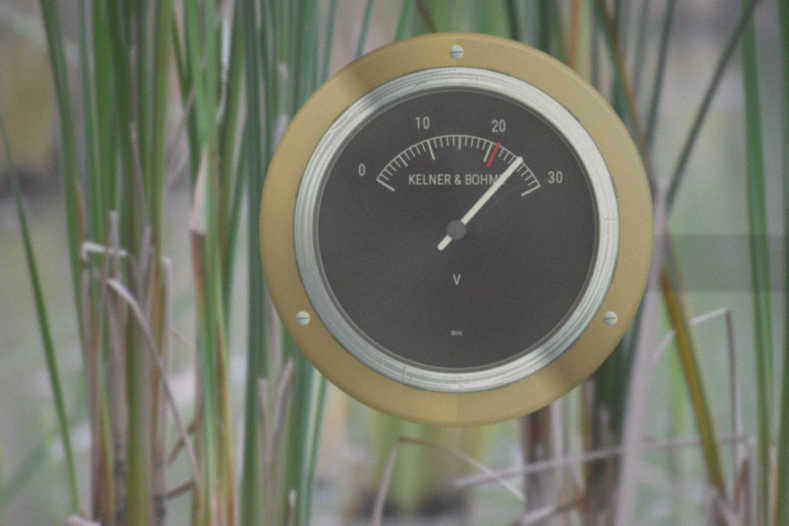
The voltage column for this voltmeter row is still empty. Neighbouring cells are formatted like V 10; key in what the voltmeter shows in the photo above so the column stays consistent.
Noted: V 25
